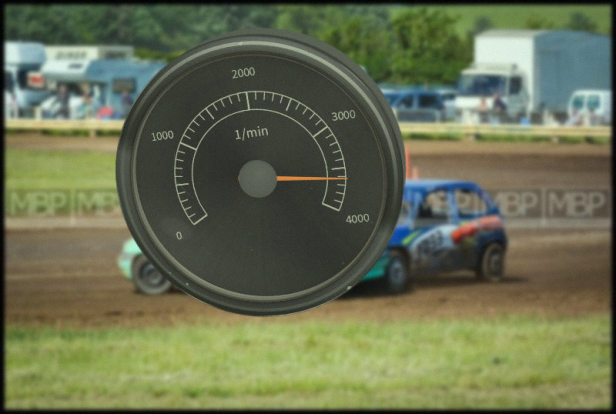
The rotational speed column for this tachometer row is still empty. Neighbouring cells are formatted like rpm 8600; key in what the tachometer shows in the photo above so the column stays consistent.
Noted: rpm 3600
